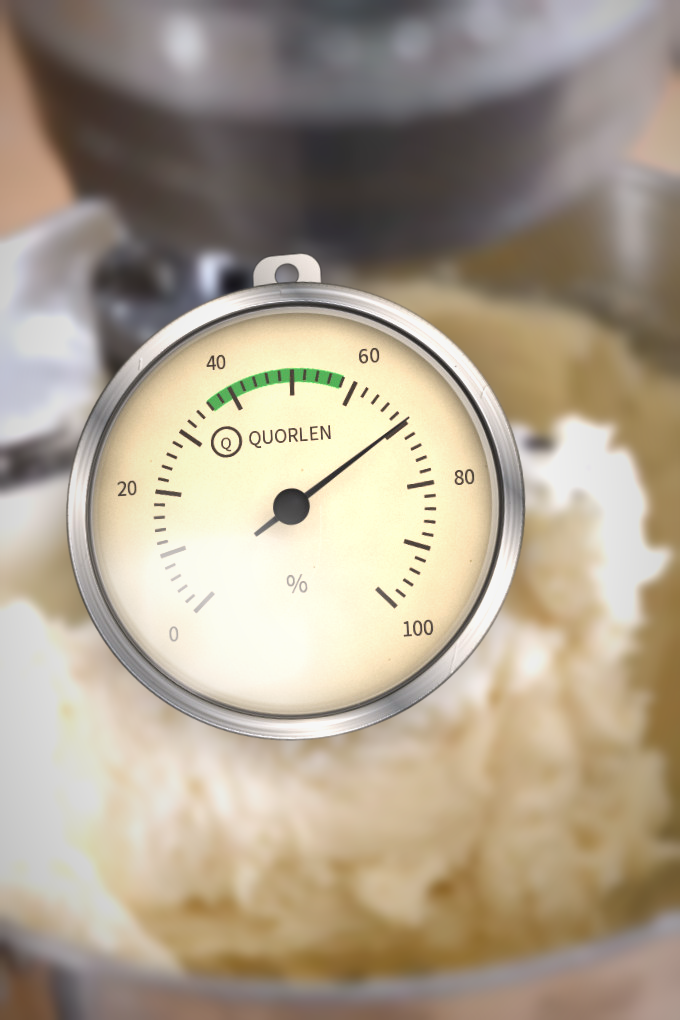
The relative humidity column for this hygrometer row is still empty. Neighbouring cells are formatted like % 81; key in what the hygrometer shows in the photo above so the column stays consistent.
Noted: % 70
